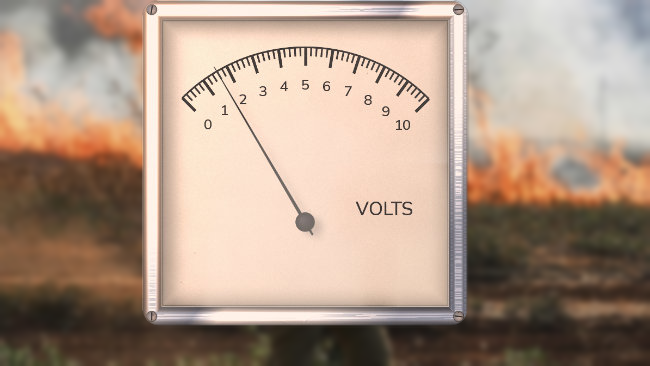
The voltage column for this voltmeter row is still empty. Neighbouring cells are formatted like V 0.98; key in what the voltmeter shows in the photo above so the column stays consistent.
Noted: V 1.6
